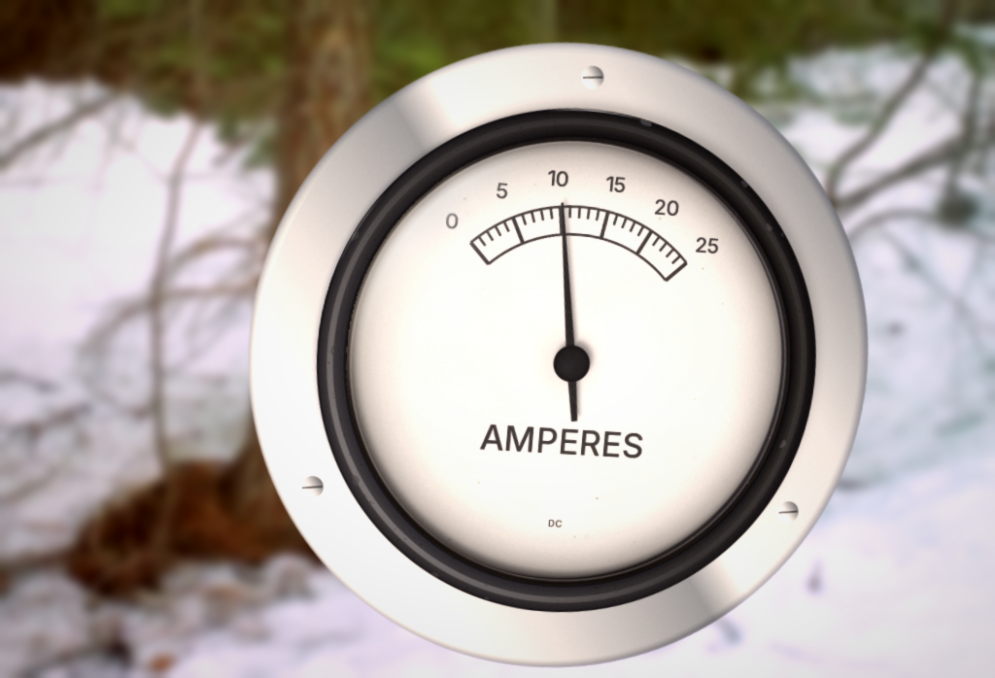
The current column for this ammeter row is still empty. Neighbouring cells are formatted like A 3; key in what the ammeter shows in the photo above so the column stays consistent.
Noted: A 10
